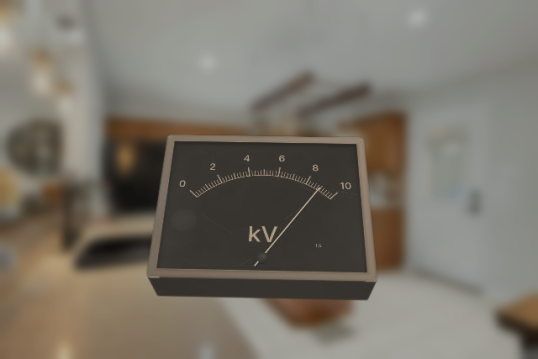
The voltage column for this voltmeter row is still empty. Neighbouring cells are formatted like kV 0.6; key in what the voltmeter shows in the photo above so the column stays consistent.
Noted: kV 9
